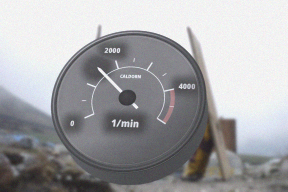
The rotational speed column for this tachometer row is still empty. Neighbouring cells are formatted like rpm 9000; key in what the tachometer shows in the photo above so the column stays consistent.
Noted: rpm 1500
